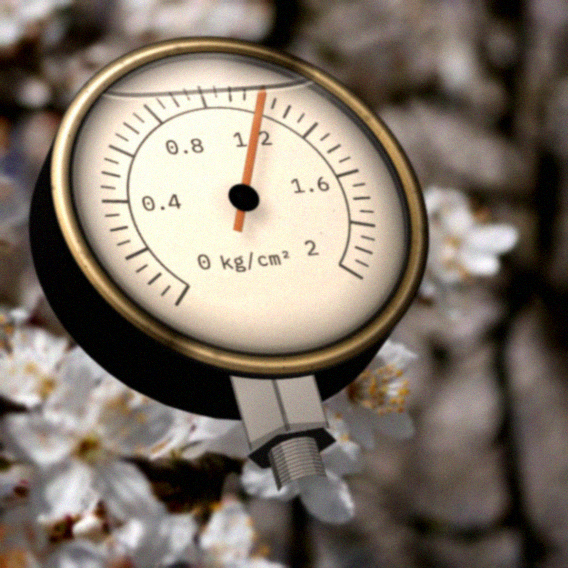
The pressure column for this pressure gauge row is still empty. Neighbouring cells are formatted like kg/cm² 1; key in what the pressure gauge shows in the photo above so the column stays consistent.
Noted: kg/cm² 1.2
